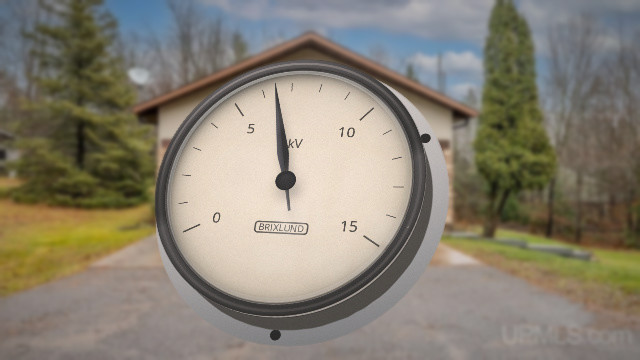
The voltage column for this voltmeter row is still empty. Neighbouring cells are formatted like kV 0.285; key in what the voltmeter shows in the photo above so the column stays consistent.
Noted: kV 6.5
